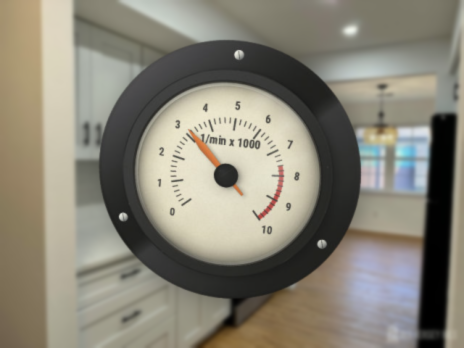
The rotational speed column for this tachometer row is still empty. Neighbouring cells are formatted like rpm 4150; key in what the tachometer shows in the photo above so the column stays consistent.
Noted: rpm 3200
